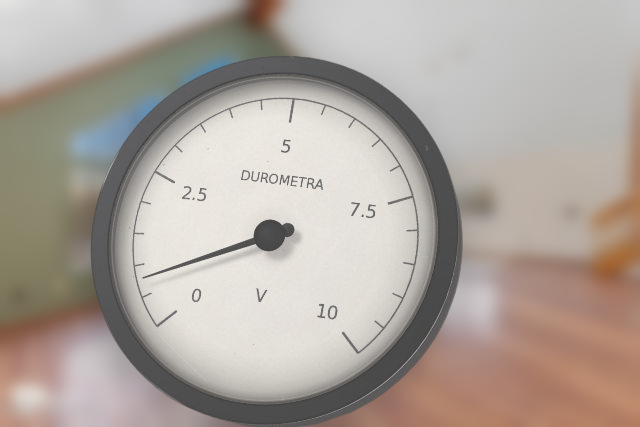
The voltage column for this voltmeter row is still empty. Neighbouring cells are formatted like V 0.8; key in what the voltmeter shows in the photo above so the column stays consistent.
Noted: V 0.75
